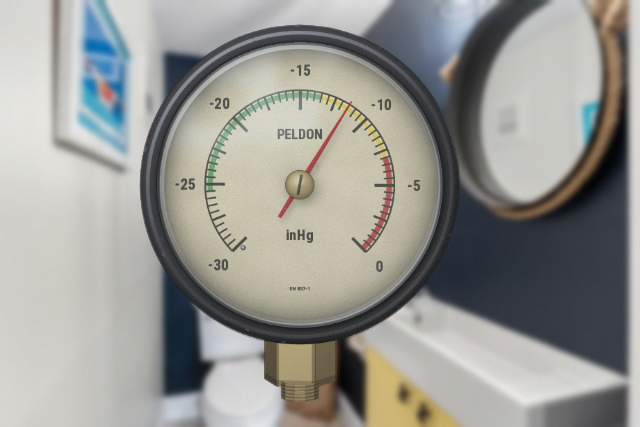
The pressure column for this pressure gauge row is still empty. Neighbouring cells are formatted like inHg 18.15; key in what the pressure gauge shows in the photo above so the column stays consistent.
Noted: inHg -11.5
